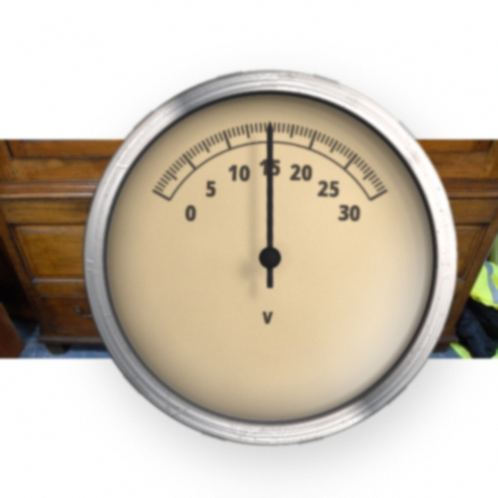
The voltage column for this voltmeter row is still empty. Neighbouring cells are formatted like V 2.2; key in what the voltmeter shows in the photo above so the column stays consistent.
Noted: V 15
